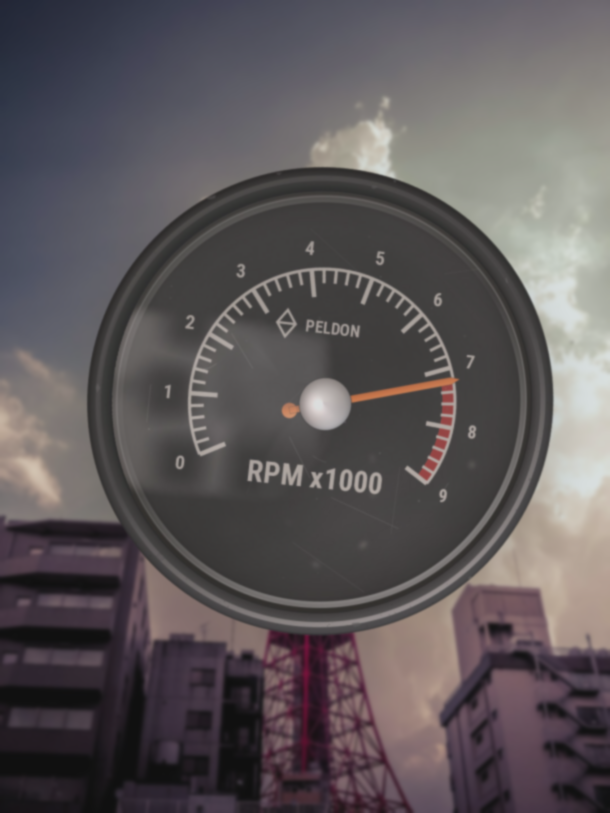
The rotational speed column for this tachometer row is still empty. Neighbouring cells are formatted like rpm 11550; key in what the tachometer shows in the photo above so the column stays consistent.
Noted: rpm 7200
